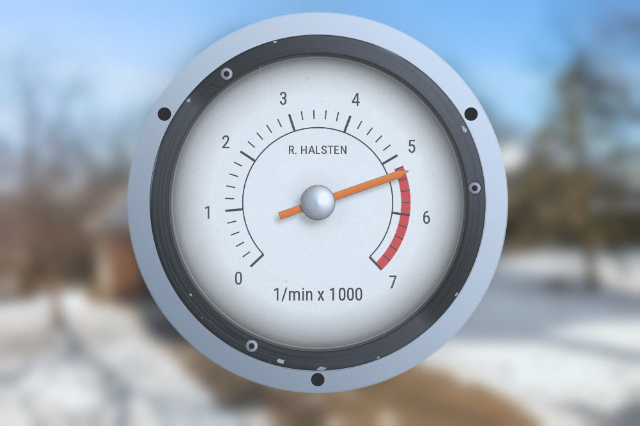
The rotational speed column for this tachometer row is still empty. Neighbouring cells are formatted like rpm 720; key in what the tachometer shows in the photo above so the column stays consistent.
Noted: rpm 5300
